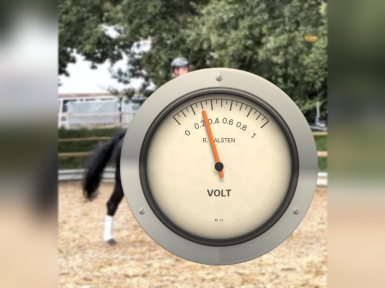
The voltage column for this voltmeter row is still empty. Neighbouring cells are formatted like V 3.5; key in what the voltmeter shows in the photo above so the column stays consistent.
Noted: V 0.3
